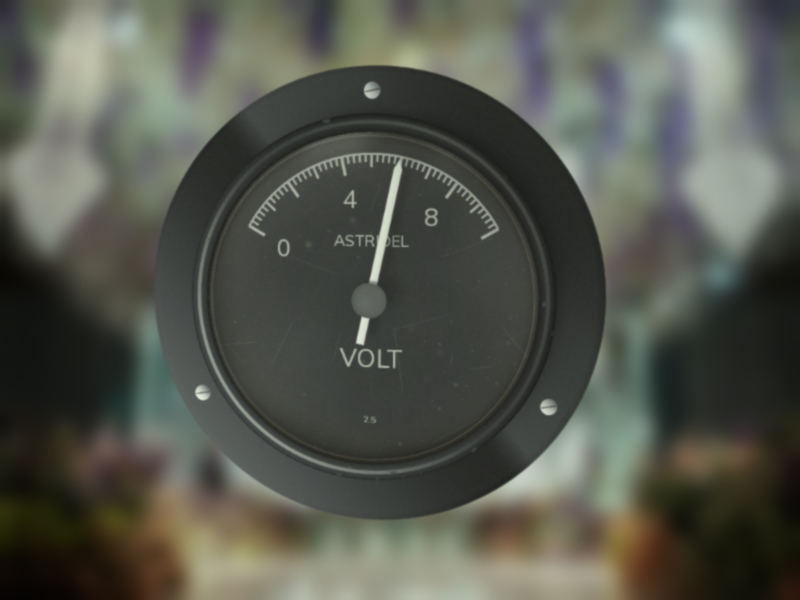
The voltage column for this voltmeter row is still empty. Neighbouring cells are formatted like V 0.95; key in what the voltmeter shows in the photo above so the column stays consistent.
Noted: V 6
